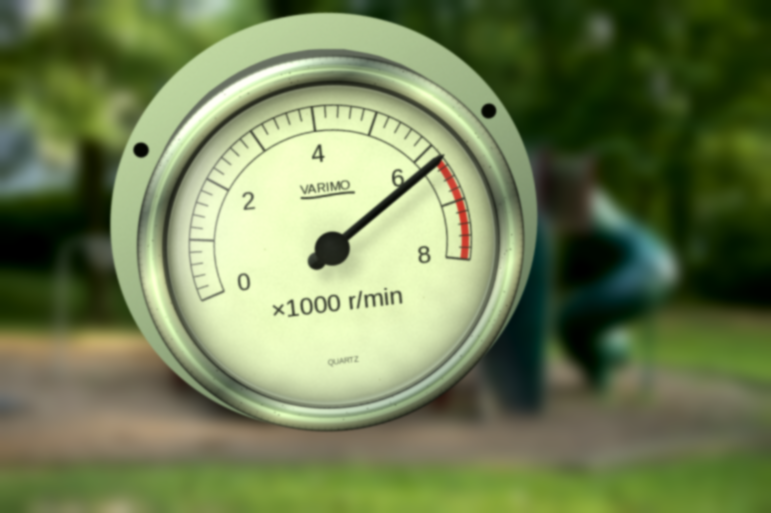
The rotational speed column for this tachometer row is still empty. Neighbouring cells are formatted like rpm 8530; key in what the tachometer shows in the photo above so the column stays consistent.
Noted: rpm 6200
